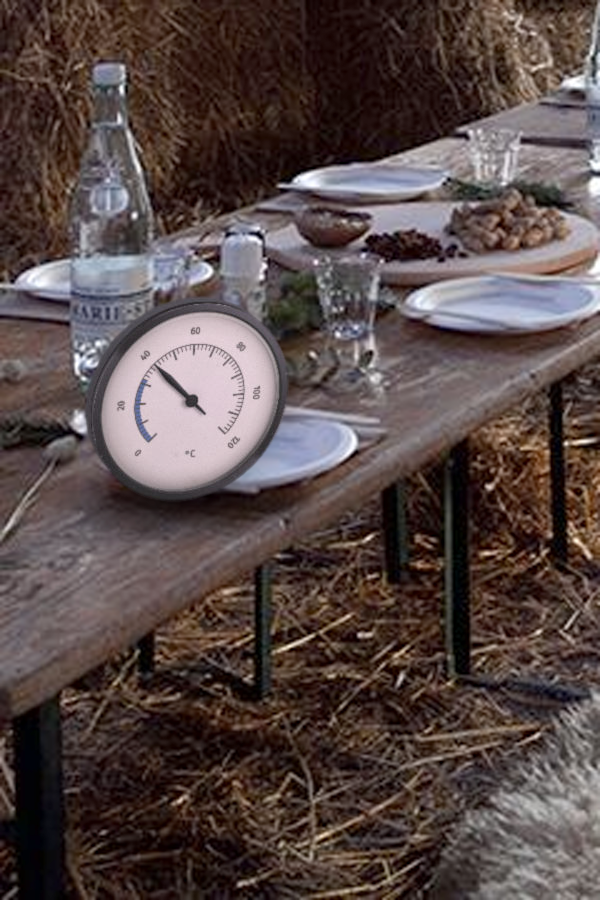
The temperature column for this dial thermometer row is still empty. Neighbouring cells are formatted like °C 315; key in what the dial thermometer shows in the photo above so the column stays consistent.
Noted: °C 40
